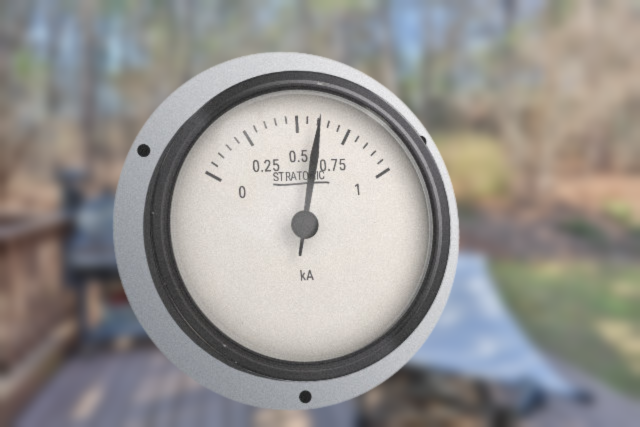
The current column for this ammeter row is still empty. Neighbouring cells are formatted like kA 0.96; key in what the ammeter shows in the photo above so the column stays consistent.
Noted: kA 0.6
